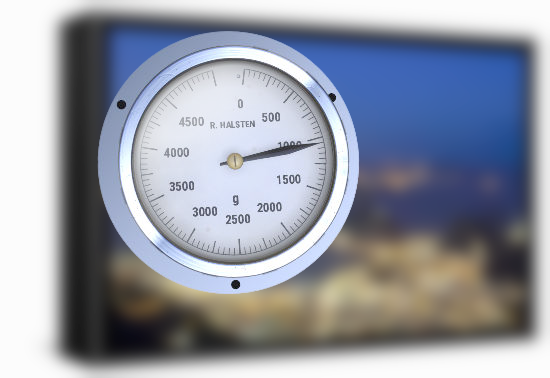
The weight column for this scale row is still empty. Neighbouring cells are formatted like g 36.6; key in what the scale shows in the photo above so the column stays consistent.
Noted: g 1050
